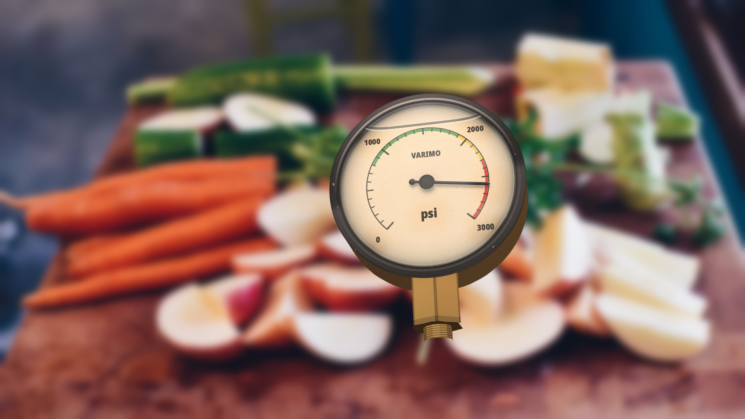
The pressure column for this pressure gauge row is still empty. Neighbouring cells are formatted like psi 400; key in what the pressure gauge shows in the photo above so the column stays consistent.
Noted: psi 2600
